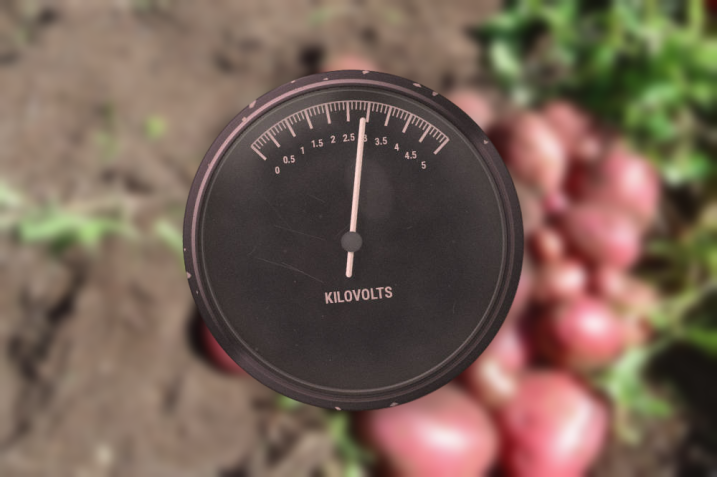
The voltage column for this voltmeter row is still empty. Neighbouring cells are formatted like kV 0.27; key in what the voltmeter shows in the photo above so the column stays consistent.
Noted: kV 2.9
